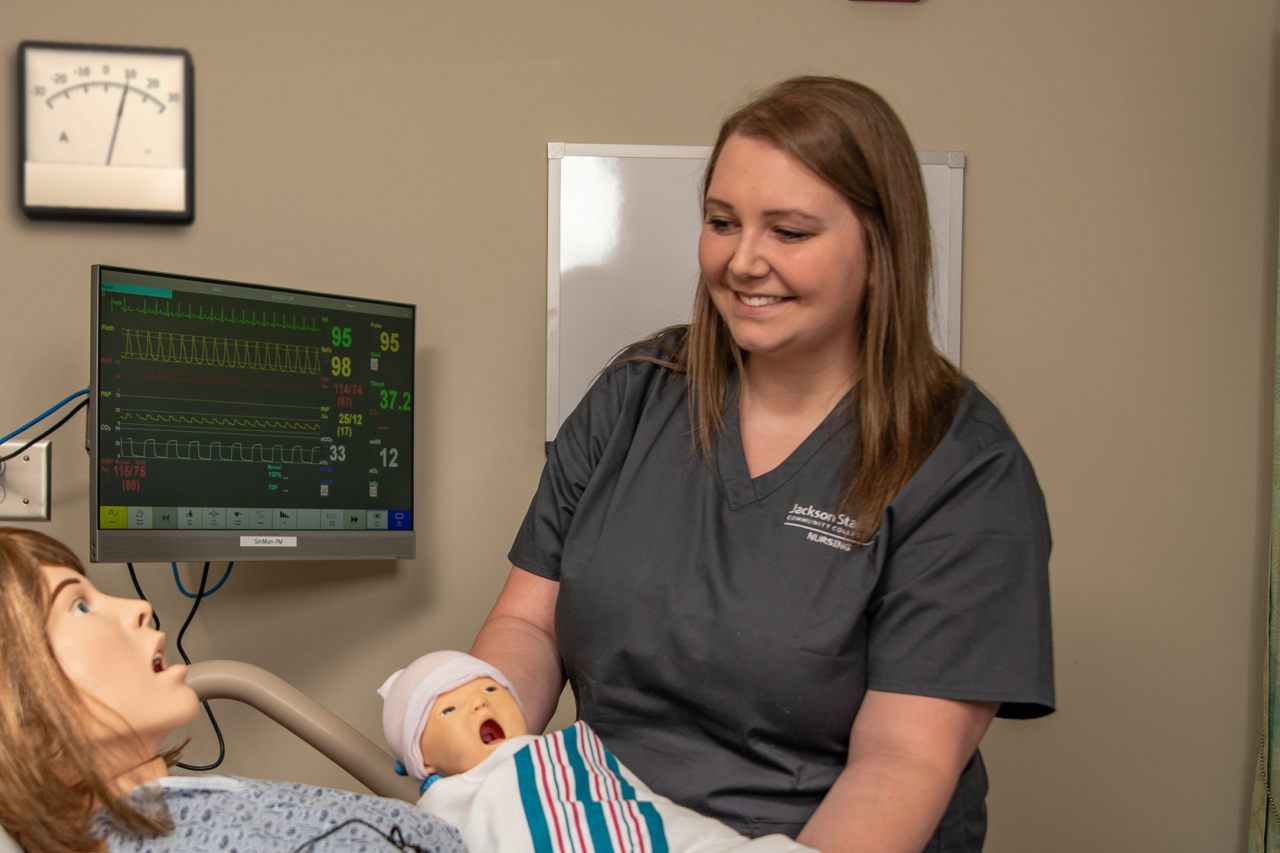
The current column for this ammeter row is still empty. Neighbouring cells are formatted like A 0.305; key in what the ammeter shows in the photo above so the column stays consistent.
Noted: A 10
